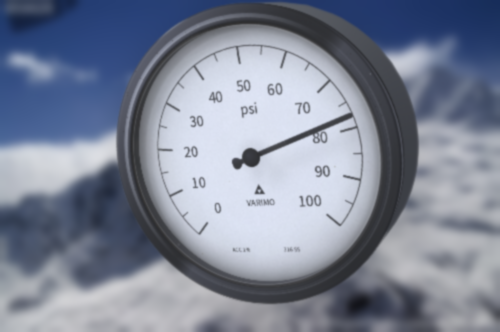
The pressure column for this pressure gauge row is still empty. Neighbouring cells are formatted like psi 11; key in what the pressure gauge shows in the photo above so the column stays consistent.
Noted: psi 77.5
